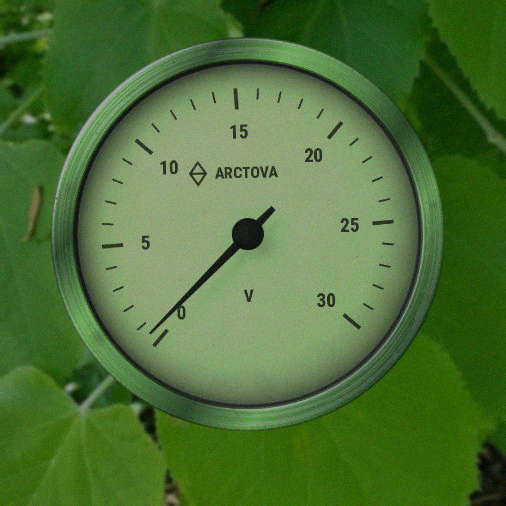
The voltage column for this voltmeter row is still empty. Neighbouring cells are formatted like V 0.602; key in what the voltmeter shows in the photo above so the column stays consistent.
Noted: V 0.5
